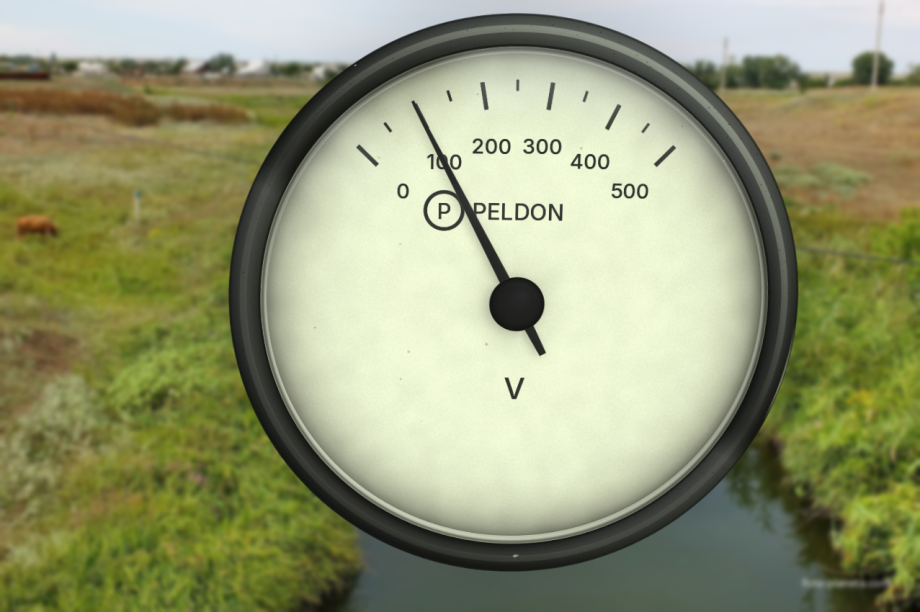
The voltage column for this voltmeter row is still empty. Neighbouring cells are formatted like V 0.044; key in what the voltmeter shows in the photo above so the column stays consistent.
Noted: V 100
